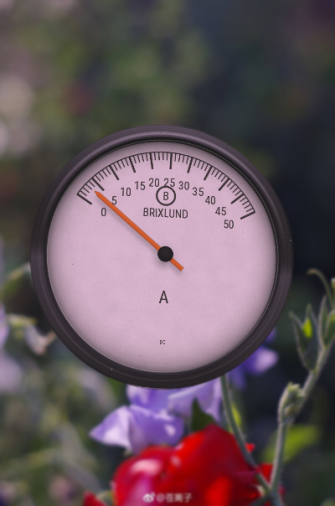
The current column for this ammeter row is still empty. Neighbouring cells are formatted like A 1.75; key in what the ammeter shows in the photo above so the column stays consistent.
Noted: A 3
